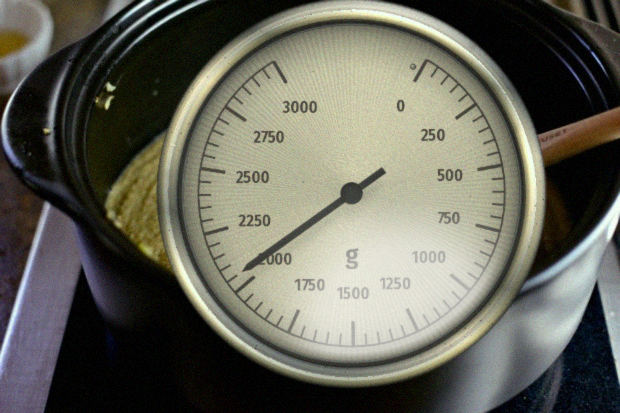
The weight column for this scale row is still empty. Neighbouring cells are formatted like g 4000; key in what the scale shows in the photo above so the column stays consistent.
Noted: g 2050
